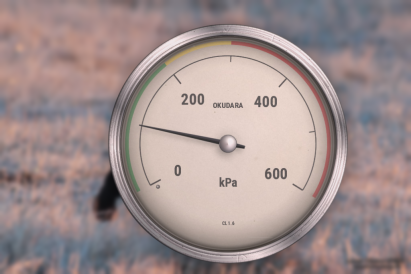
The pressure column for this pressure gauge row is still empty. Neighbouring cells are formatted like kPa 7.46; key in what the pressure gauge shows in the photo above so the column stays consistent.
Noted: kPa 100
